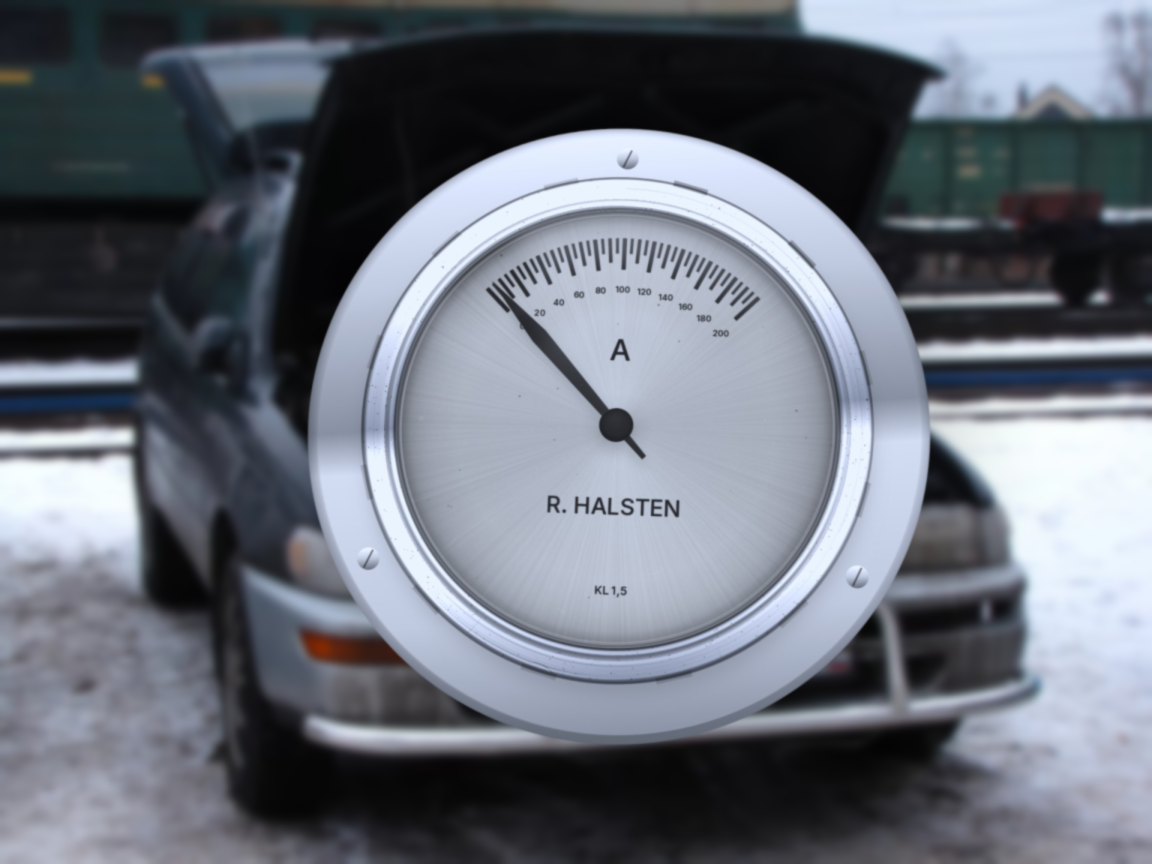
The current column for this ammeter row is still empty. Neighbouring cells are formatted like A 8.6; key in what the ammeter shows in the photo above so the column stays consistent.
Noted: A 5
